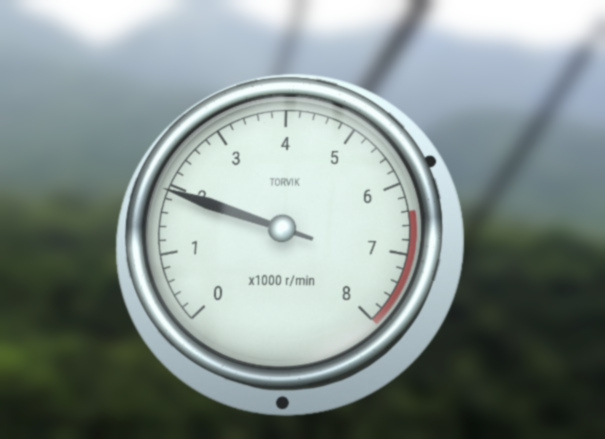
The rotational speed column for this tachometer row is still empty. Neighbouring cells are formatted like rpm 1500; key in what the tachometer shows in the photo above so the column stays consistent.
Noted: rpm 1900
